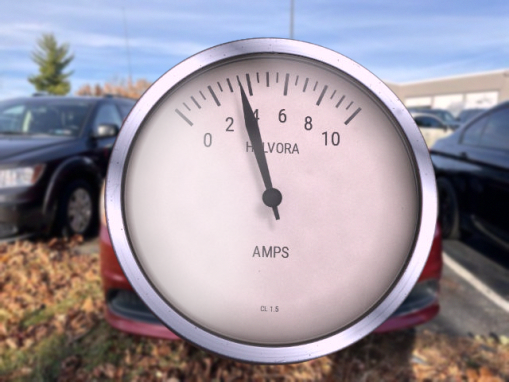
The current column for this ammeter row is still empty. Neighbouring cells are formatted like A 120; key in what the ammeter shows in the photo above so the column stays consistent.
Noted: A 3.5
